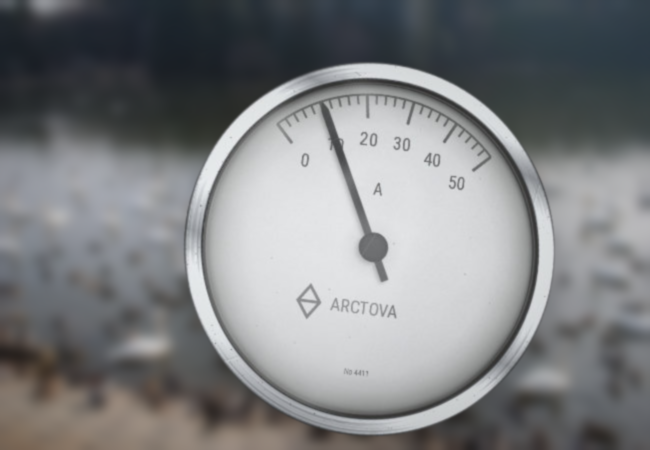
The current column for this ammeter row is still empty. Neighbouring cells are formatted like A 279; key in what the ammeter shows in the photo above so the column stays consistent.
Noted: A 10
